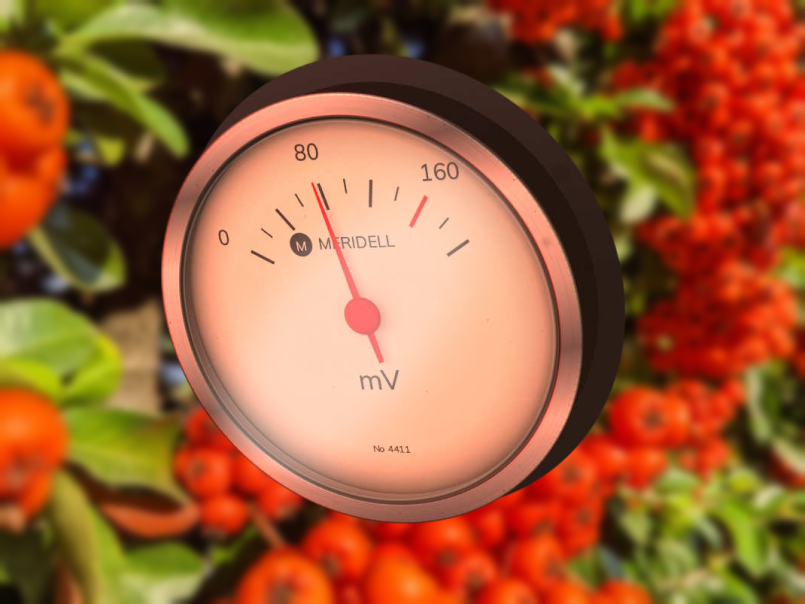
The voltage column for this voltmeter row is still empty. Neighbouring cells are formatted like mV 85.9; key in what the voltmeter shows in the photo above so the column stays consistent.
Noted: mV 80
